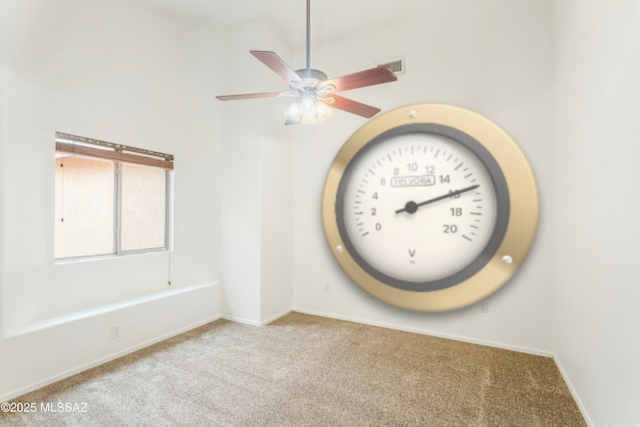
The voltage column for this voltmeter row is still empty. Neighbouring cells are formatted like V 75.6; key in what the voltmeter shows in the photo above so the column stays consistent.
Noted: V 16
